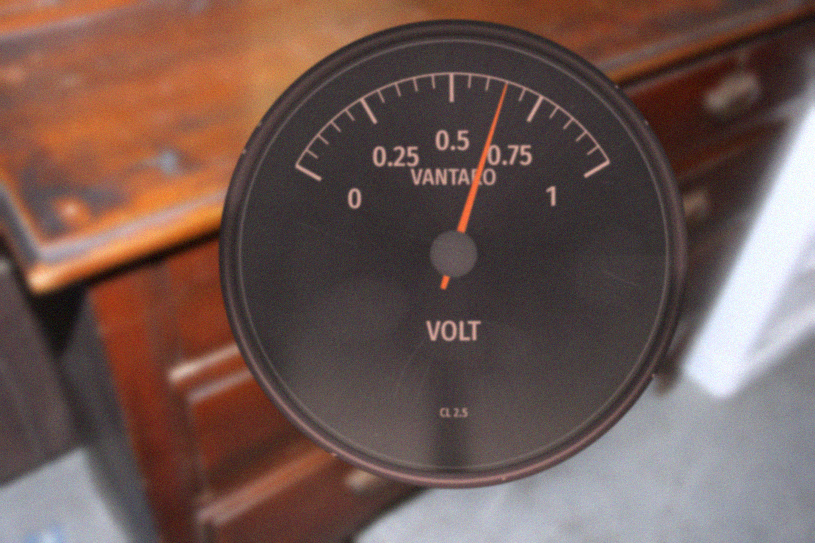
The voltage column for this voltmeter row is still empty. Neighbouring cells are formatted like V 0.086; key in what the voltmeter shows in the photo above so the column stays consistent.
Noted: V 0.65
